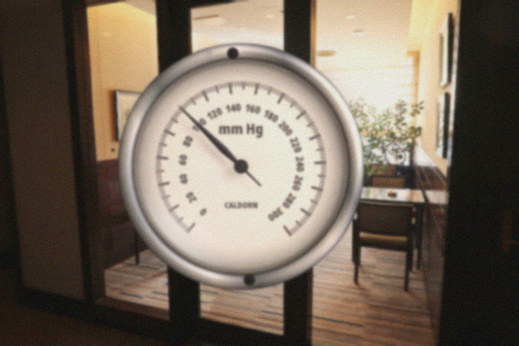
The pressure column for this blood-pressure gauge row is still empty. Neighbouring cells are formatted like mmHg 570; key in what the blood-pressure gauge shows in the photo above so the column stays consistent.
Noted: mmHg 100
